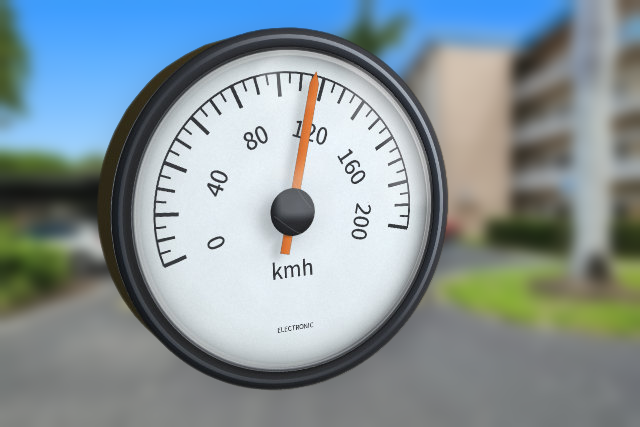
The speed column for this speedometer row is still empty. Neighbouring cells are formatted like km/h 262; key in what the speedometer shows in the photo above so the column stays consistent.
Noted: km/h 115
